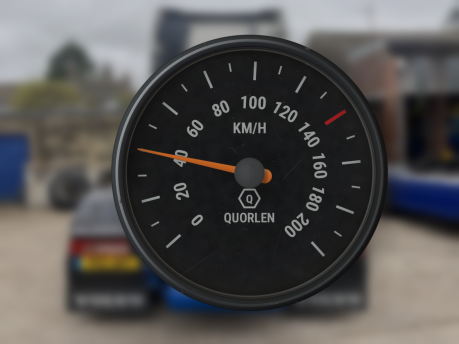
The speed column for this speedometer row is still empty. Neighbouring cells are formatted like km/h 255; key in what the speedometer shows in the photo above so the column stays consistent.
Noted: km/h 40
